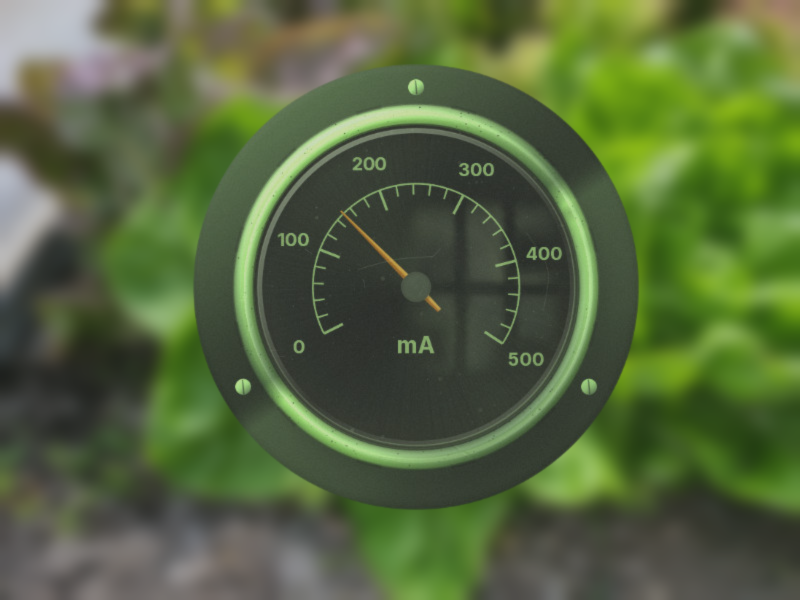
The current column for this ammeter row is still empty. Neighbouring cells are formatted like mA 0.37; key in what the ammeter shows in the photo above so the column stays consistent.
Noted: mA 150
